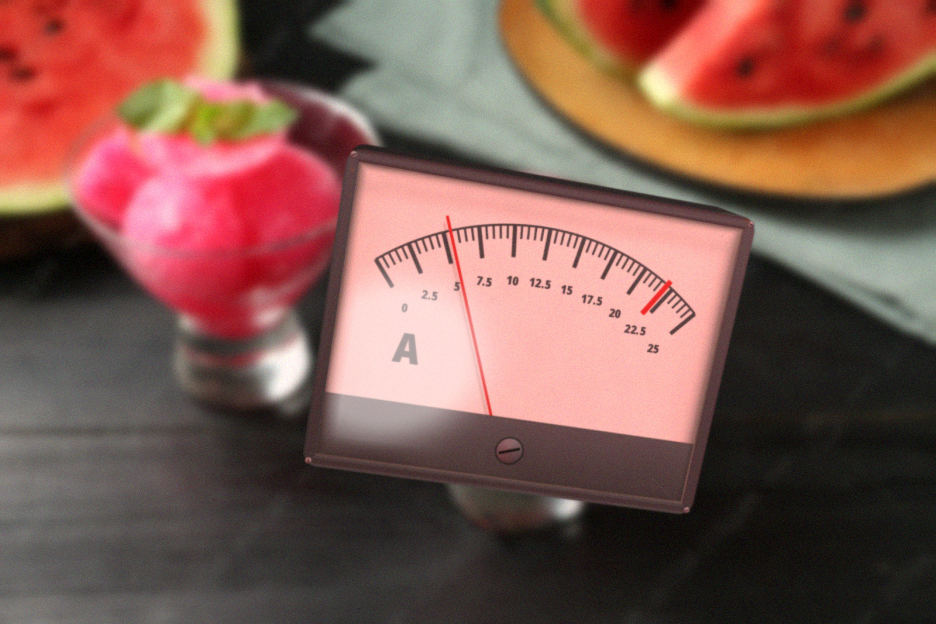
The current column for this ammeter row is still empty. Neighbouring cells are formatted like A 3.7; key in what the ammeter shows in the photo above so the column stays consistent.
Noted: A 5.5
